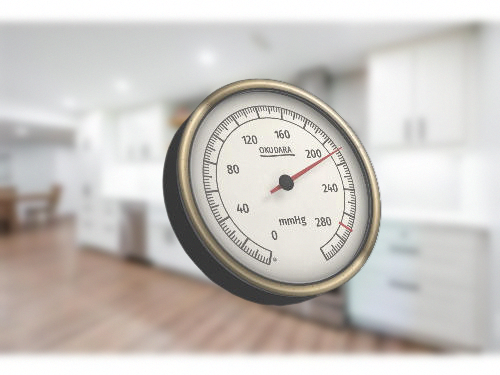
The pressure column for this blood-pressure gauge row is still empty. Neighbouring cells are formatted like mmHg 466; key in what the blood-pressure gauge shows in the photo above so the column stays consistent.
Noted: mmHg 210
